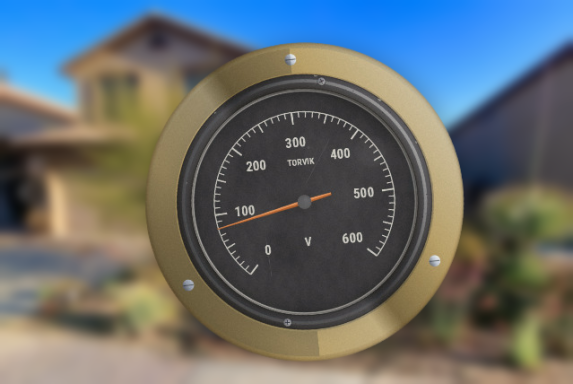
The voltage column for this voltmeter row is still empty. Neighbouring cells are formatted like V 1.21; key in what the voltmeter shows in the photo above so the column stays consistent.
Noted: V 80
